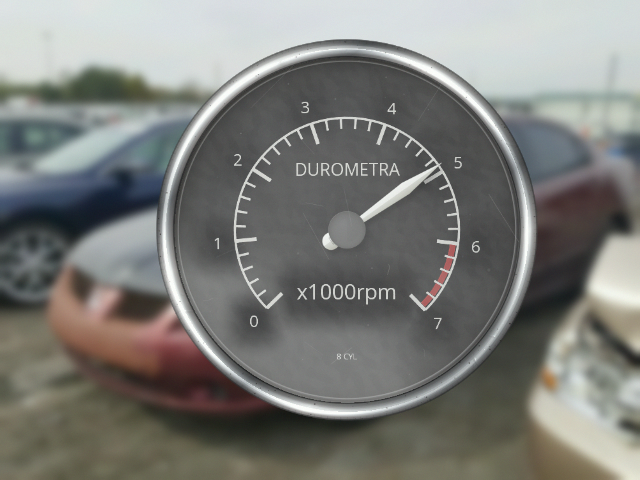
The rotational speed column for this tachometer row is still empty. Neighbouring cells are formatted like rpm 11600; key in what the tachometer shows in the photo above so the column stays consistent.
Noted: rpm 4900
